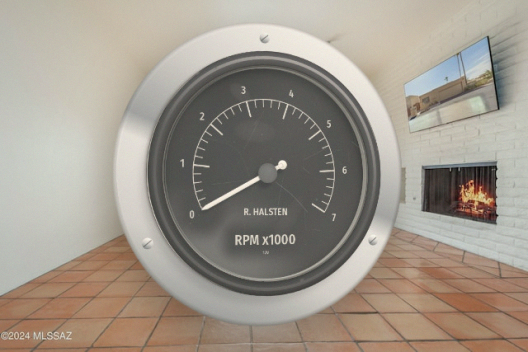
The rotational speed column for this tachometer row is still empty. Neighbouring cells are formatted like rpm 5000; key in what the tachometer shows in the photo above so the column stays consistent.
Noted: rpm 0
